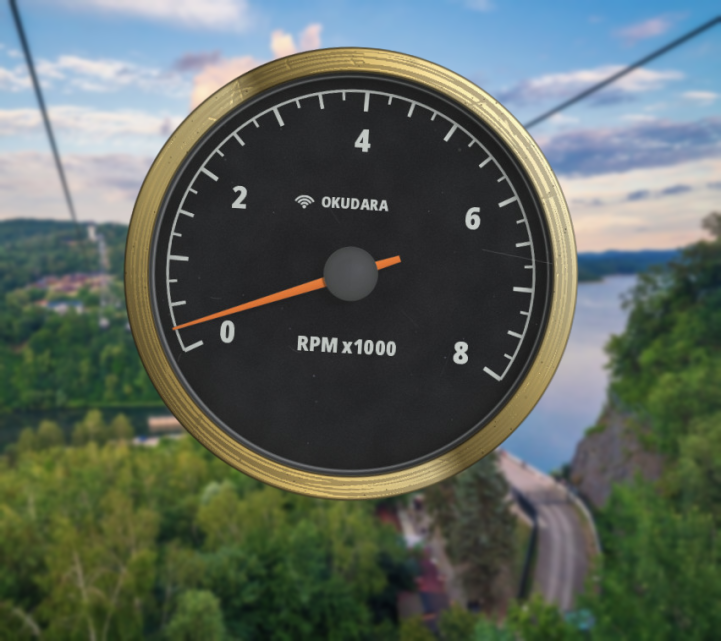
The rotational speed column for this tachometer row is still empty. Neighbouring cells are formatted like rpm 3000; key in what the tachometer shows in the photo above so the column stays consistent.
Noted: rpm 250
